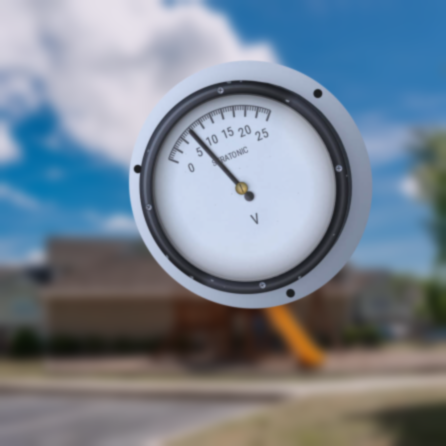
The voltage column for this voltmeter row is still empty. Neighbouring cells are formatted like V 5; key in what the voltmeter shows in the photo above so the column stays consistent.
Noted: V 7.5
